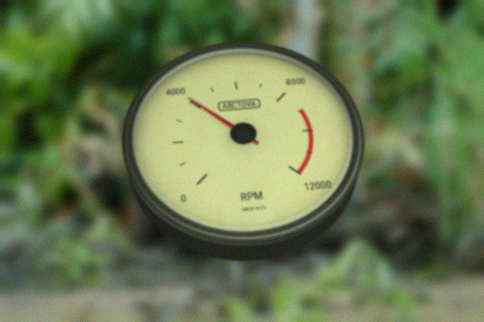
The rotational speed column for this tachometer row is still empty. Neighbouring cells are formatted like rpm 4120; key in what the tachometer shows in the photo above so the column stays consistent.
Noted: rpm 4000
